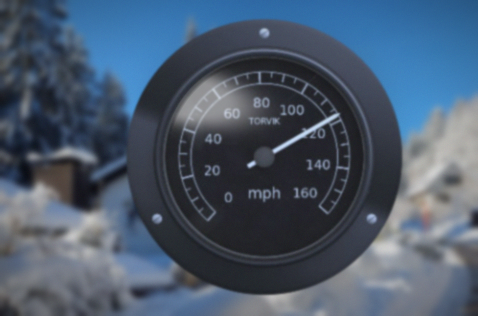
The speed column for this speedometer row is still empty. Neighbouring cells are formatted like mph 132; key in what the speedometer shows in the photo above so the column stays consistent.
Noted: mph 117.5
